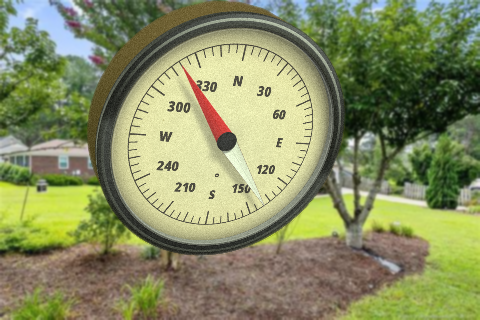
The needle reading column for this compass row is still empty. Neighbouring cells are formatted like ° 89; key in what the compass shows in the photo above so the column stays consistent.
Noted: ° 320
